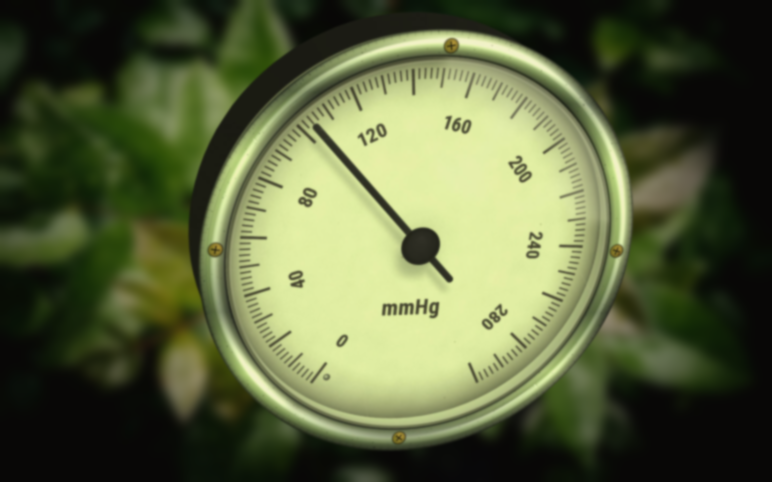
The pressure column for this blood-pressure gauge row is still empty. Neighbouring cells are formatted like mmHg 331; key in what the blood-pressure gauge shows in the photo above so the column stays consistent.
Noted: mmHg 104
